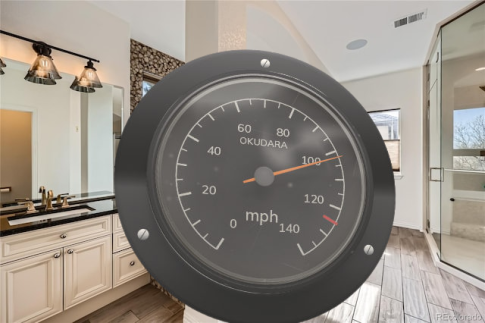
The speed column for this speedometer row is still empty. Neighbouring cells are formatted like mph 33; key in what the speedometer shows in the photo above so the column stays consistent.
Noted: mph 102.5
